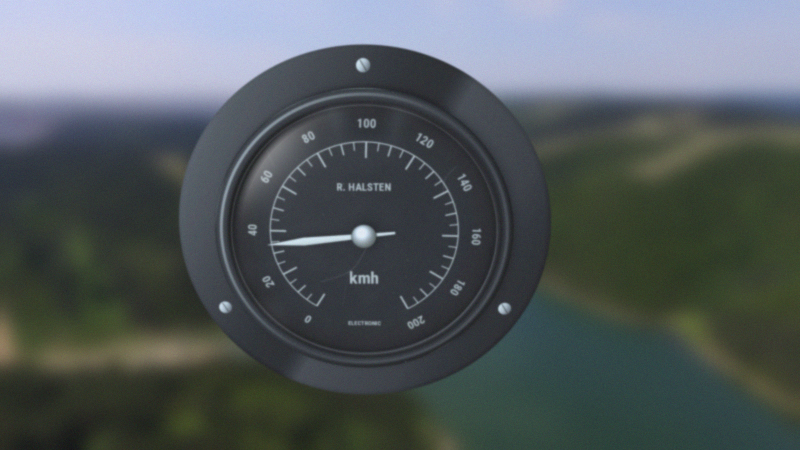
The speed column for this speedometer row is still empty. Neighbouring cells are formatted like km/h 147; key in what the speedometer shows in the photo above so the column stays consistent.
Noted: km/h 35
